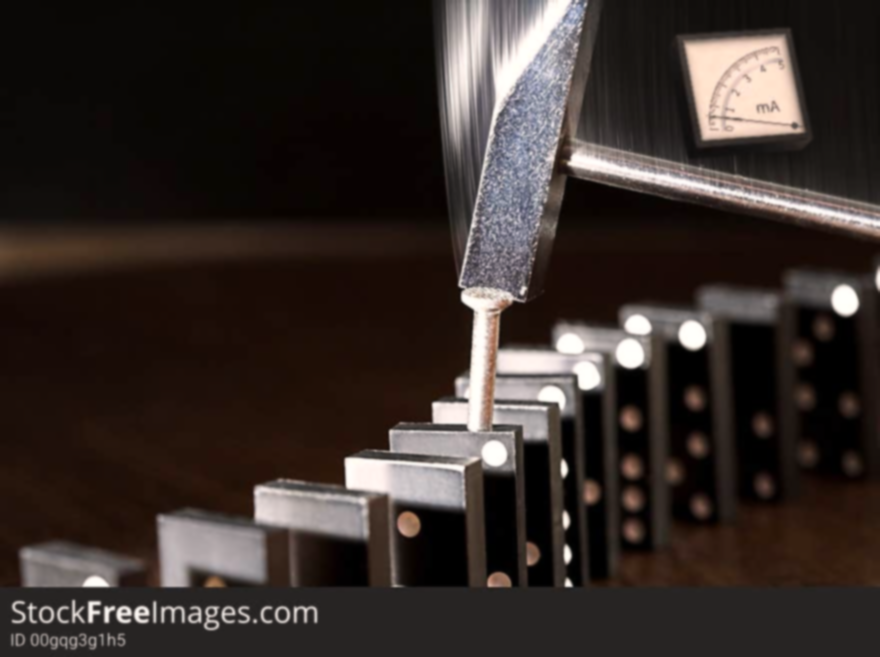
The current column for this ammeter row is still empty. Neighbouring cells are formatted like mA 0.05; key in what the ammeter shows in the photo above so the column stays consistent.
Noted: mA 0.5
